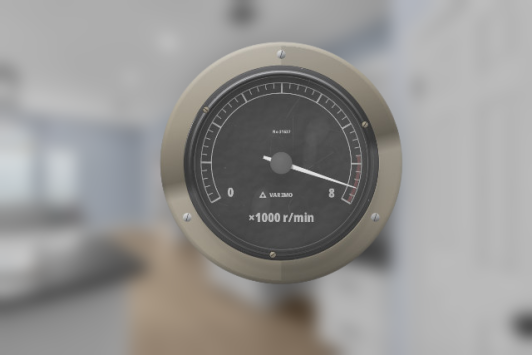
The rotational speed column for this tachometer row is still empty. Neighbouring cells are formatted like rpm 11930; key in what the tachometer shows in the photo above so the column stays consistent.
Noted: rpm 7600
